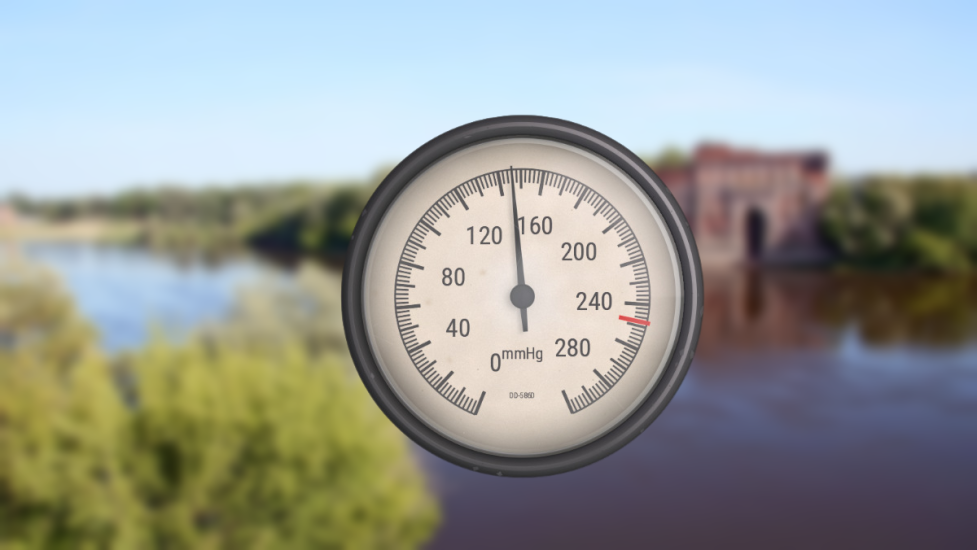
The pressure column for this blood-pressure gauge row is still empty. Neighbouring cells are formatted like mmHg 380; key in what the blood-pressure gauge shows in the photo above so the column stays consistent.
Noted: mmHg 146
